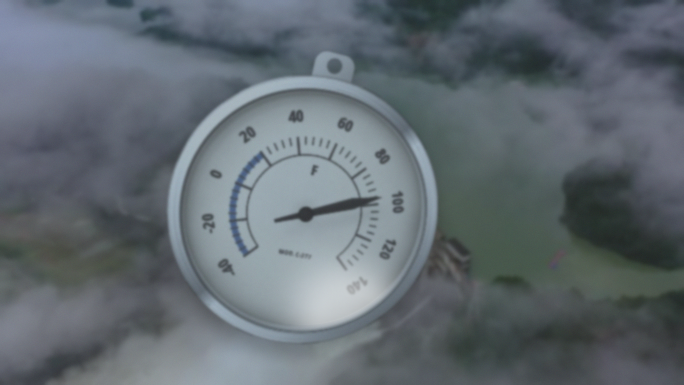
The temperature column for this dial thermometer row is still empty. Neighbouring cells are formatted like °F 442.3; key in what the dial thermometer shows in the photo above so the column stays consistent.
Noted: °F 96
